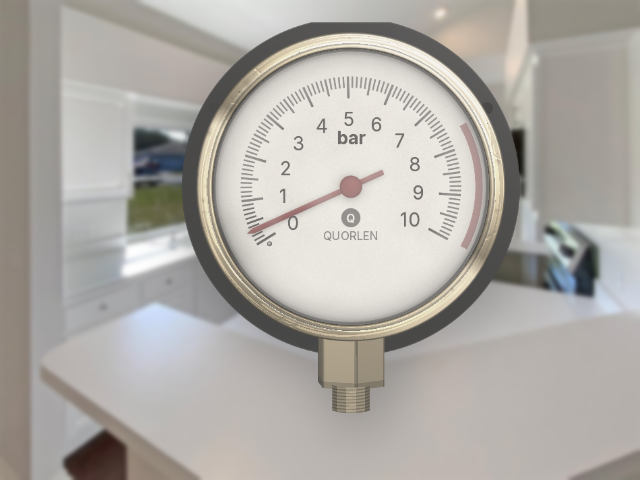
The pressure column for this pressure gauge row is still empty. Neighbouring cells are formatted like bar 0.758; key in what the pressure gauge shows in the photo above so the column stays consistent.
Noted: bar 0.3
